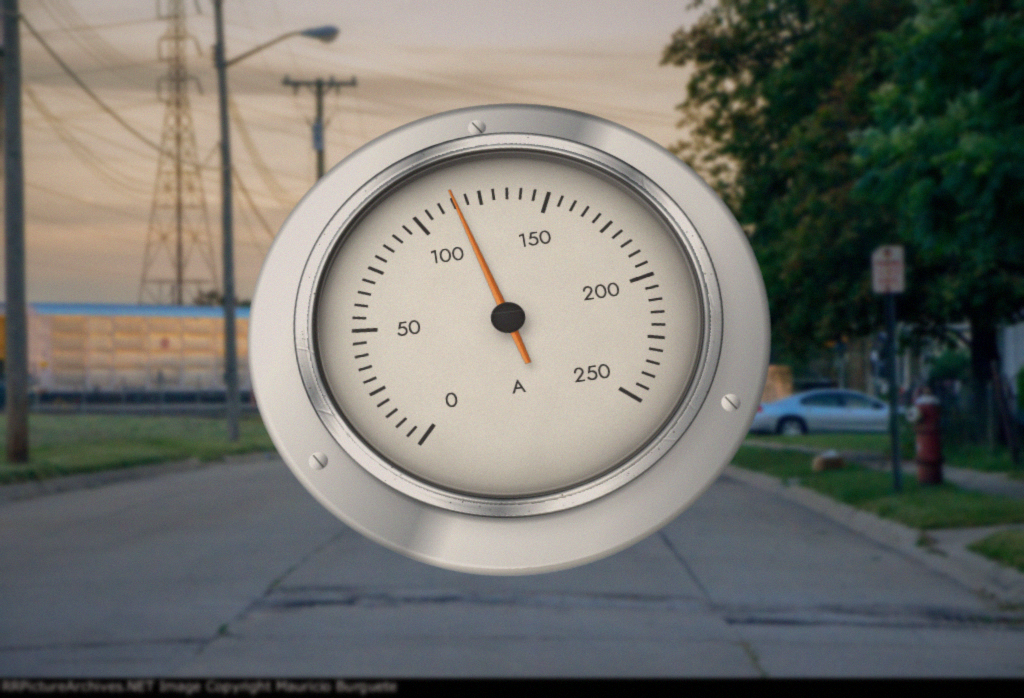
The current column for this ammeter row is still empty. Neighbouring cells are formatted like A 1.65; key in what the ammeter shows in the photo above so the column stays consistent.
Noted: A 115
